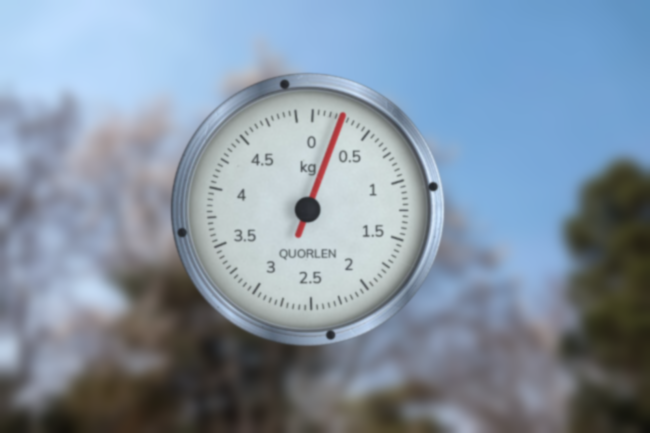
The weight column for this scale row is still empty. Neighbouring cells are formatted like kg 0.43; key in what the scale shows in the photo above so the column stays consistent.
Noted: kg 0.25
